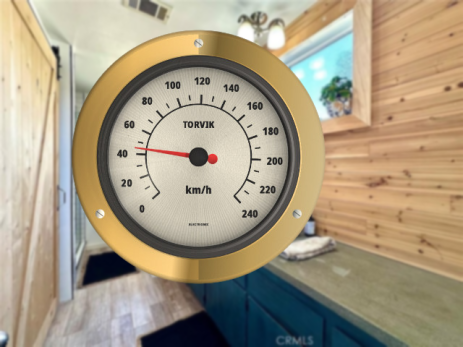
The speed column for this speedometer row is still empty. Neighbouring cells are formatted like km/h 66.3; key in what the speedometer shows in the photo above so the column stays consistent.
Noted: km/h 45
